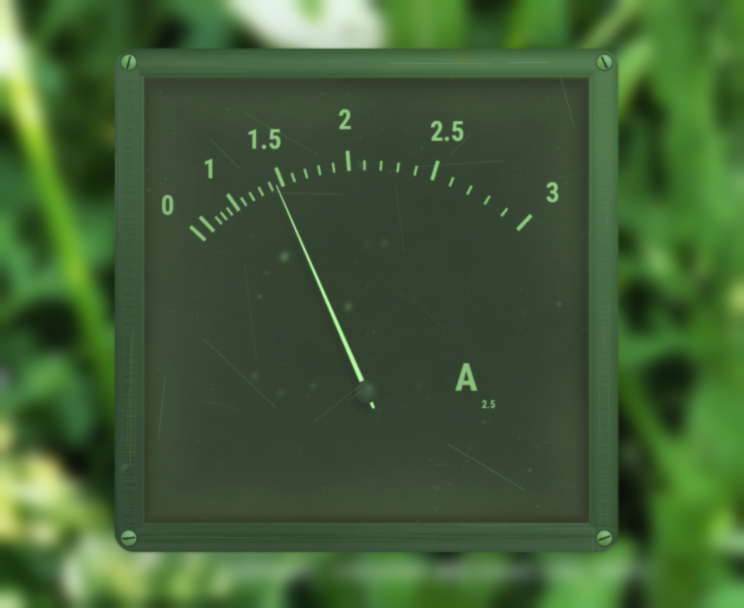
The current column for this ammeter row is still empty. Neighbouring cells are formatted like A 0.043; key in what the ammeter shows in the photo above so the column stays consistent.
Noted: A 1.45
